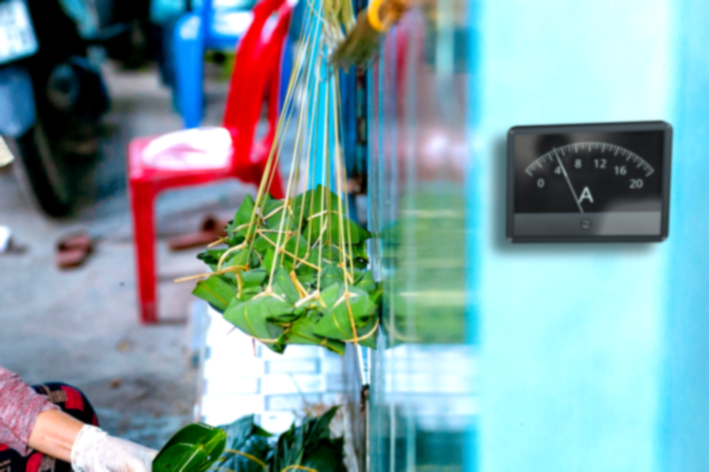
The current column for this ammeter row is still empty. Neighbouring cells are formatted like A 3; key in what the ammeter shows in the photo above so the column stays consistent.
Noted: A 5
